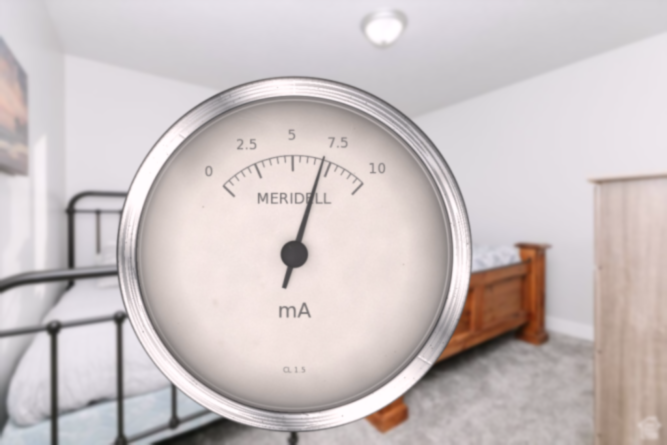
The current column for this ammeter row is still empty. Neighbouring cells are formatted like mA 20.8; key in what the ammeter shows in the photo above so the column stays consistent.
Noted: mA 7
